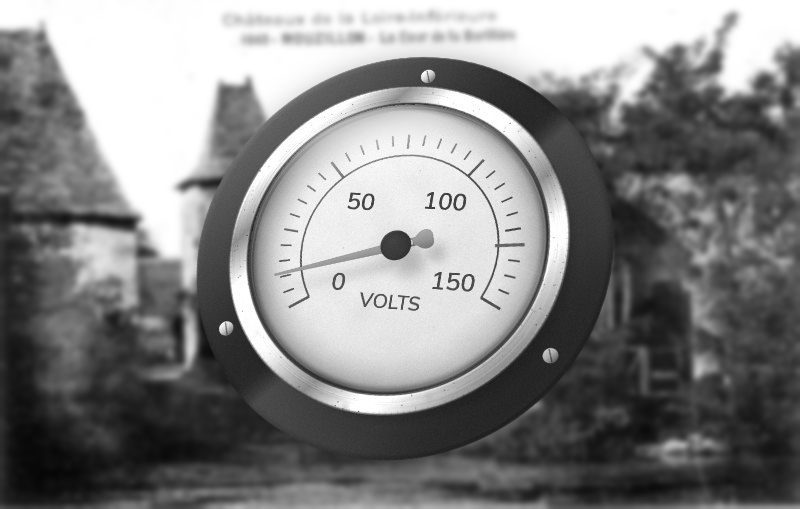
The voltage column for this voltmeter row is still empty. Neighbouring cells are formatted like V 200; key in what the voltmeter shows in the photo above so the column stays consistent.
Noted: V 10
